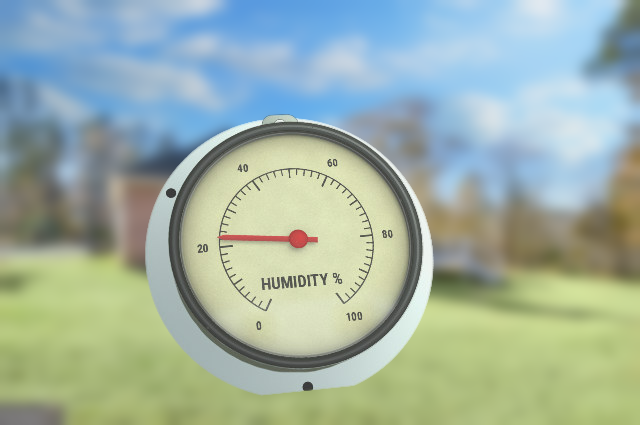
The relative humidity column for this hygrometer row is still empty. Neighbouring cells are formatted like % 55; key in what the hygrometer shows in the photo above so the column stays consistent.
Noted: % 22
